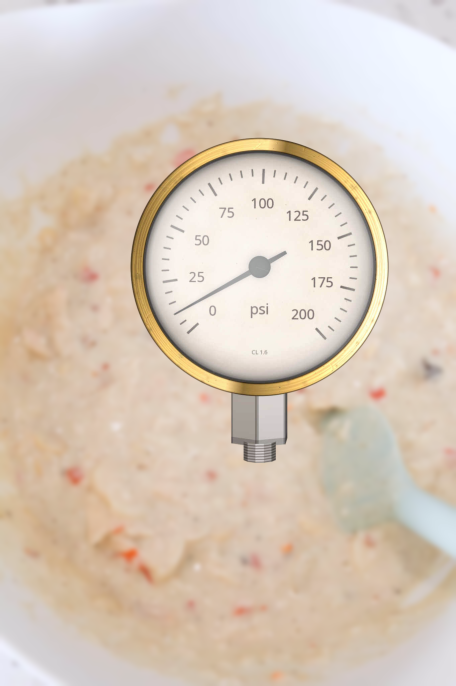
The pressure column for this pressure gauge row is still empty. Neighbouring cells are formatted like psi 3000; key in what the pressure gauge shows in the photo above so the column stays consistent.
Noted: psi 10
